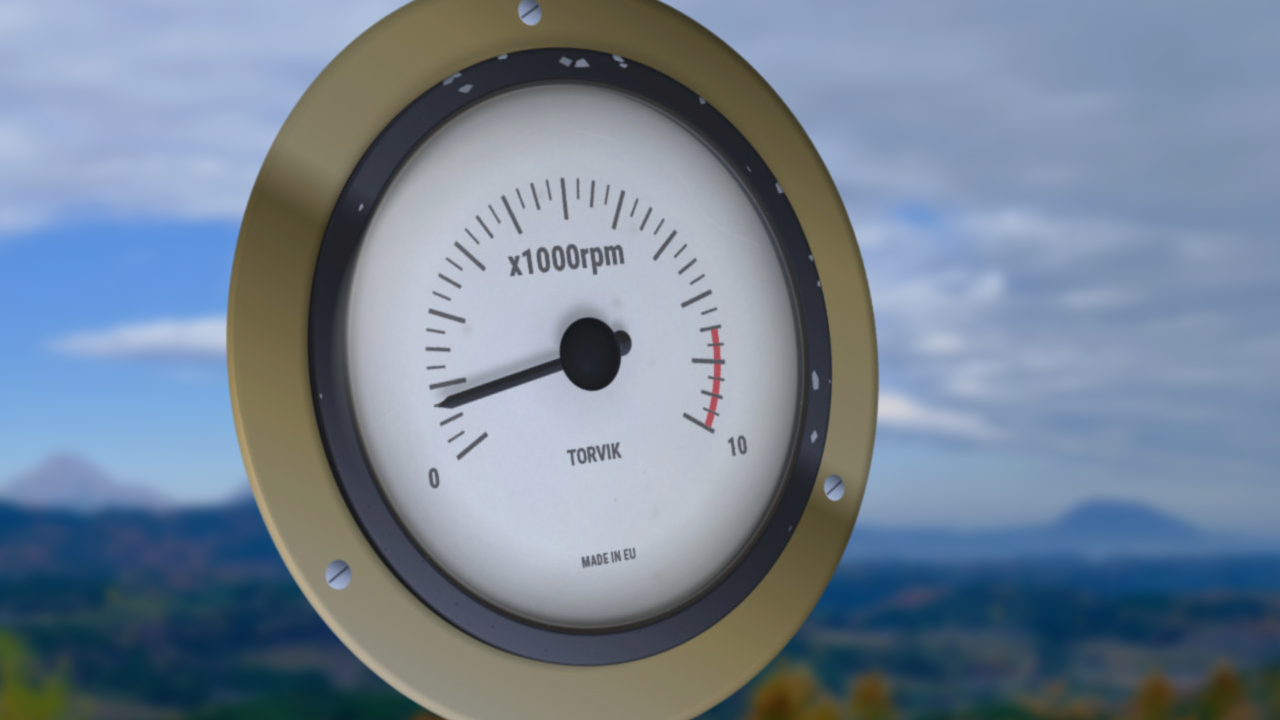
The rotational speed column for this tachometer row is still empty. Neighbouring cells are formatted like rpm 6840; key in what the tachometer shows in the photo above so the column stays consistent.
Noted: rpm 750
